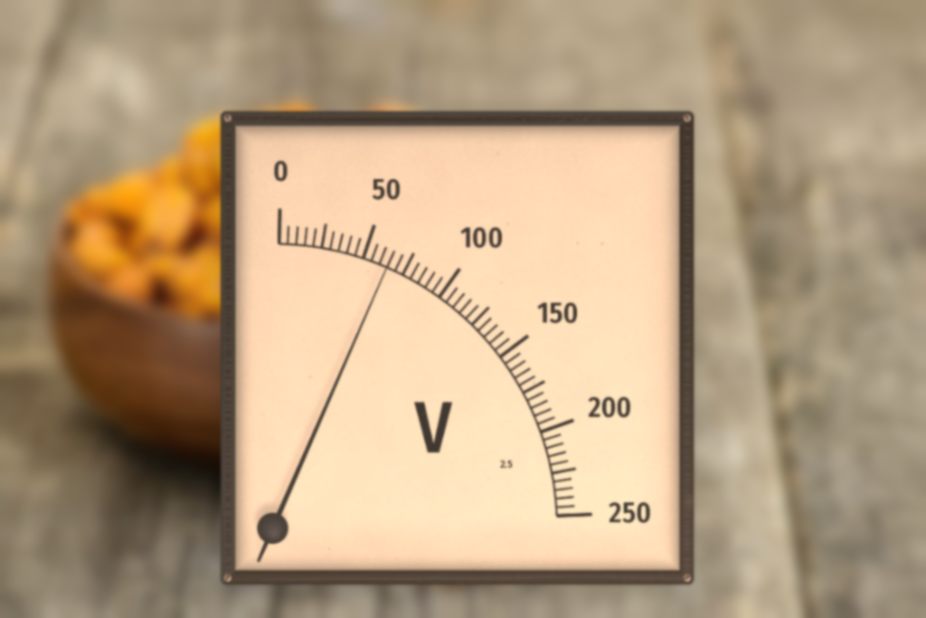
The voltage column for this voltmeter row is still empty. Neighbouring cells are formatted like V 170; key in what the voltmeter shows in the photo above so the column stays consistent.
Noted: V 65
